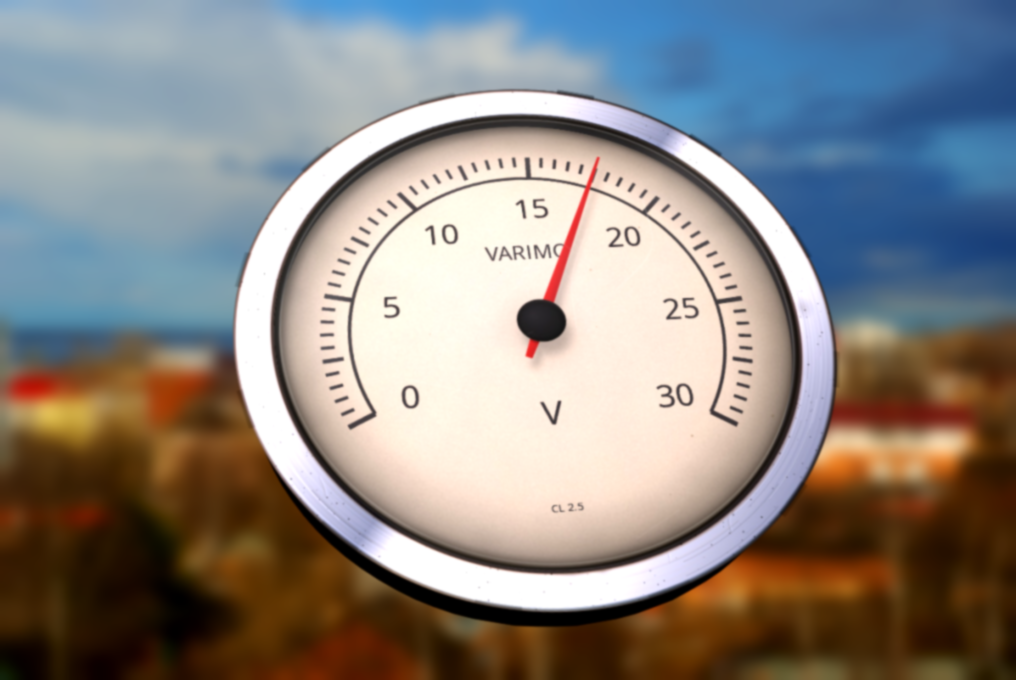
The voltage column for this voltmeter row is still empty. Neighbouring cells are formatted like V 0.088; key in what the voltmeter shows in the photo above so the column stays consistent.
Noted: V 17.5
